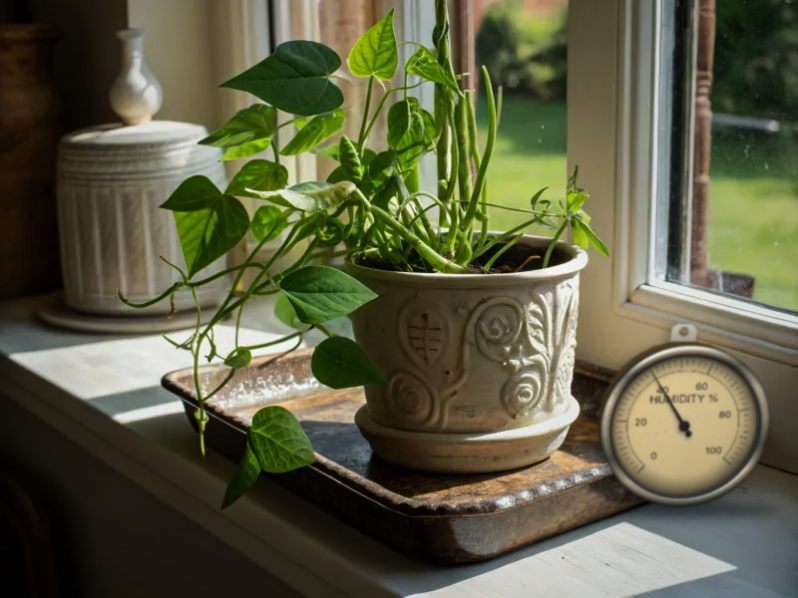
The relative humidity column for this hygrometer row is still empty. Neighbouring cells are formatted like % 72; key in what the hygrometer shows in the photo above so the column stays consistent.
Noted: % 40
